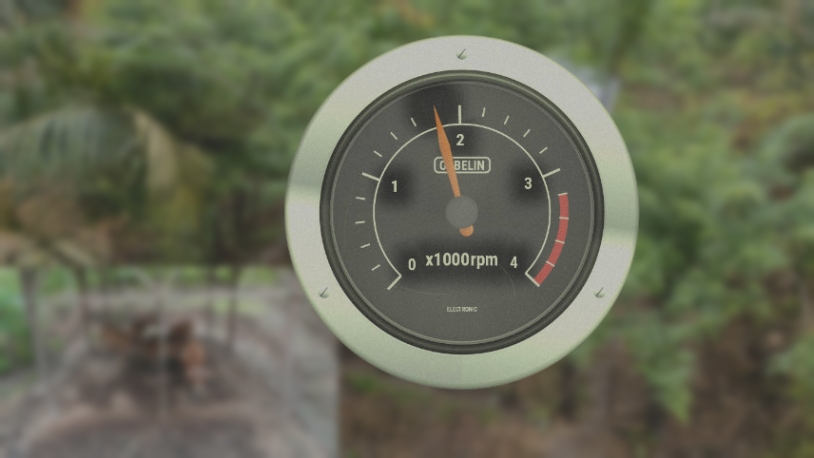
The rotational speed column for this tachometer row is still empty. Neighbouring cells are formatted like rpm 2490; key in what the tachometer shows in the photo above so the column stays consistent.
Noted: rpm 1800
